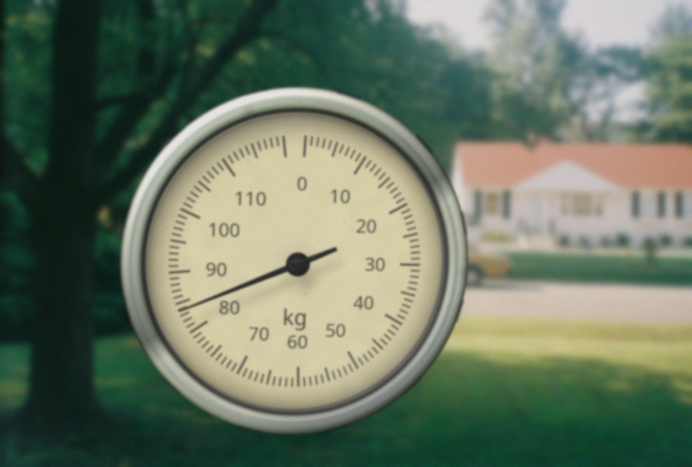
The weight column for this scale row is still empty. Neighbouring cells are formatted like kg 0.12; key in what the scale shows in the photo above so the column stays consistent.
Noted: kg 84
